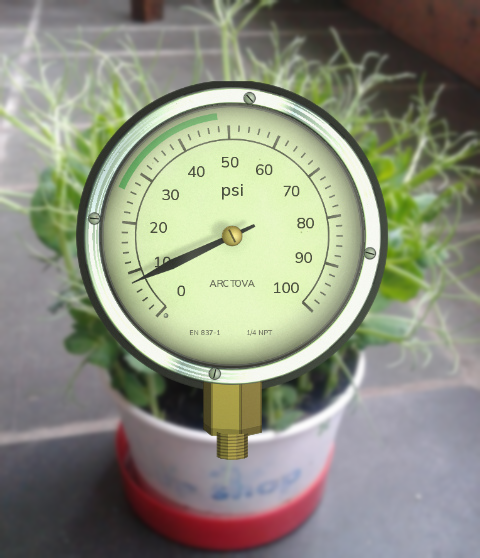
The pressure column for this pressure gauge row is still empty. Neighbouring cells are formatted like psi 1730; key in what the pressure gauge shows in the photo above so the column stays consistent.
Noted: psi 8
